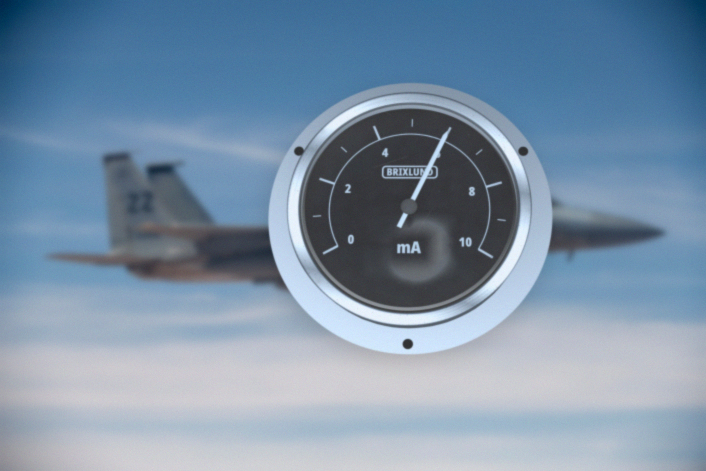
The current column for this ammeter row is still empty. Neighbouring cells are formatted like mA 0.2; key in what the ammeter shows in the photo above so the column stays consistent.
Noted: mA 6
